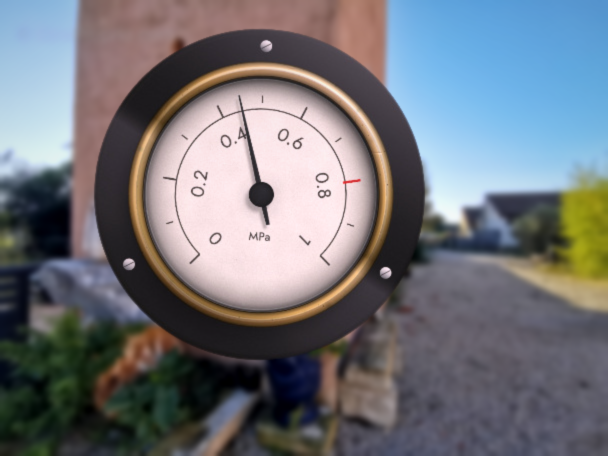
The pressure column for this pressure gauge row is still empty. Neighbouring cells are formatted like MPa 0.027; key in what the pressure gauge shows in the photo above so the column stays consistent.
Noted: MPa 0.45
